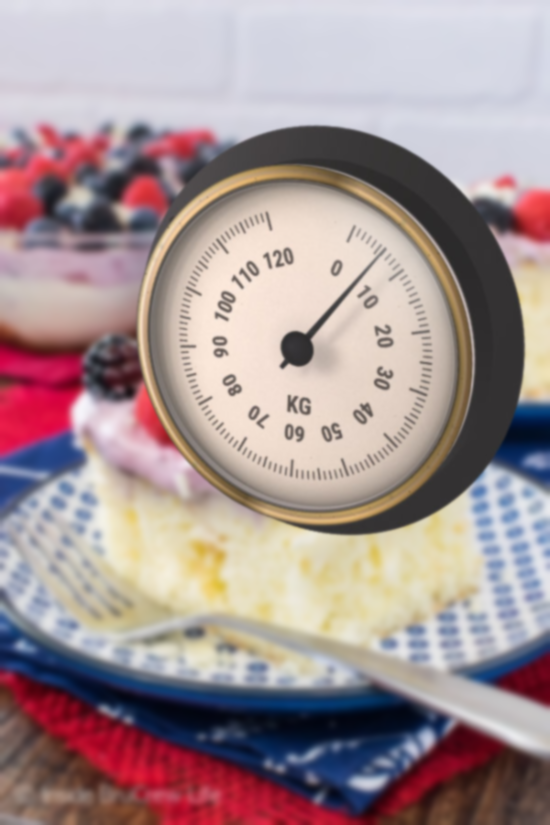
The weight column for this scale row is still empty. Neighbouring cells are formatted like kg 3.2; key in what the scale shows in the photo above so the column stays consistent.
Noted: kg 6
